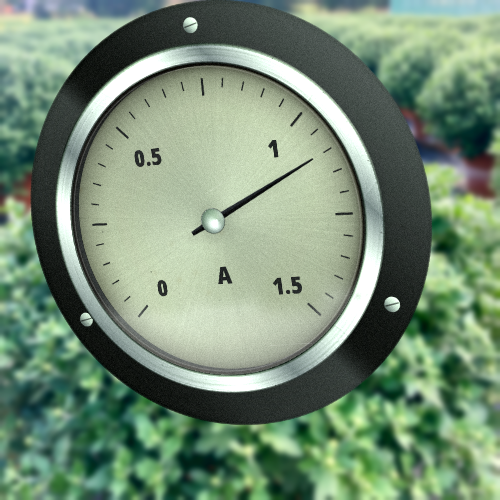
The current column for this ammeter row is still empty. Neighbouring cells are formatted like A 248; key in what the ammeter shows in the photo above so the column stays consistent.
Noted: A 1.1
